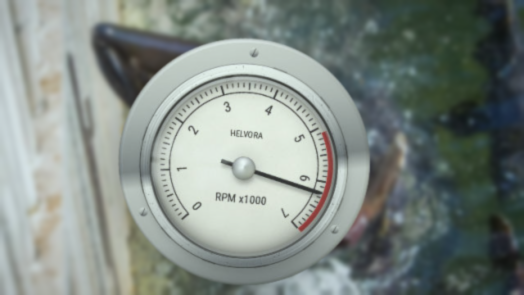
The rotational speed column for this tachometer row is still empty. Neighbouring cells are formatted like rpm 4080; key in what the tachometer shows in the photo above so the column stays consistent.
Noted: rpm 6200
